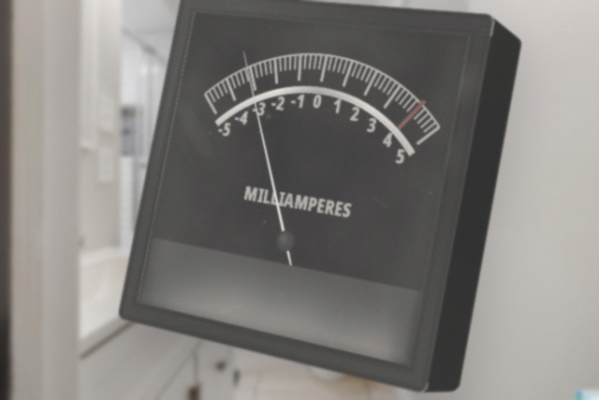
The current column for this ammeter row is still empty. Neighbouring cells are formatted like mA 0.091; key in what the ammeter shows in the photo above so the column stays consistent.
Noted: mA -3
